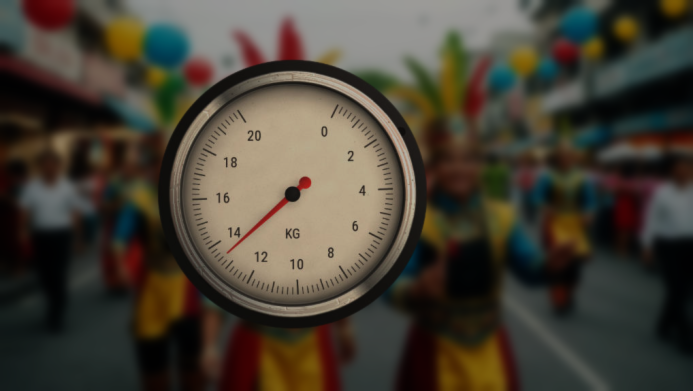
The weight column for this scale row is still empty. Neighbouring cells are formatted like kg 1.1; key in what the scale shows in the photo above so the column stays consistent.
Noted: kg 13.4
